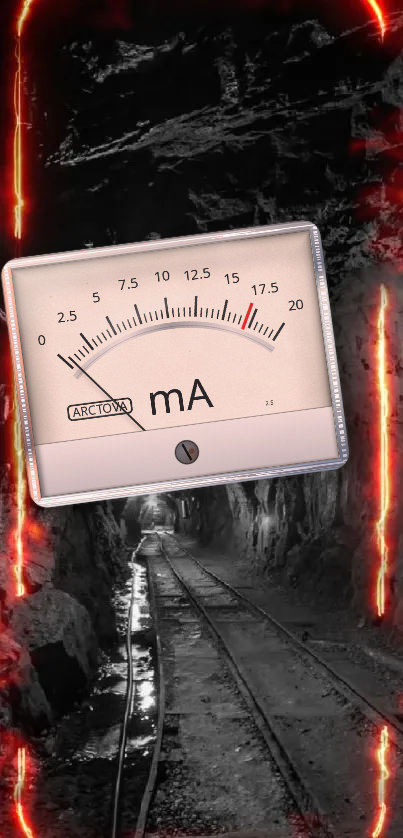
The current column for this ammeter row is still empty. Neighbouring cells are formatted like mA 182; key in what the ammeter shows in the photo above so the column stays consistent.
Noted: mA 0.5
